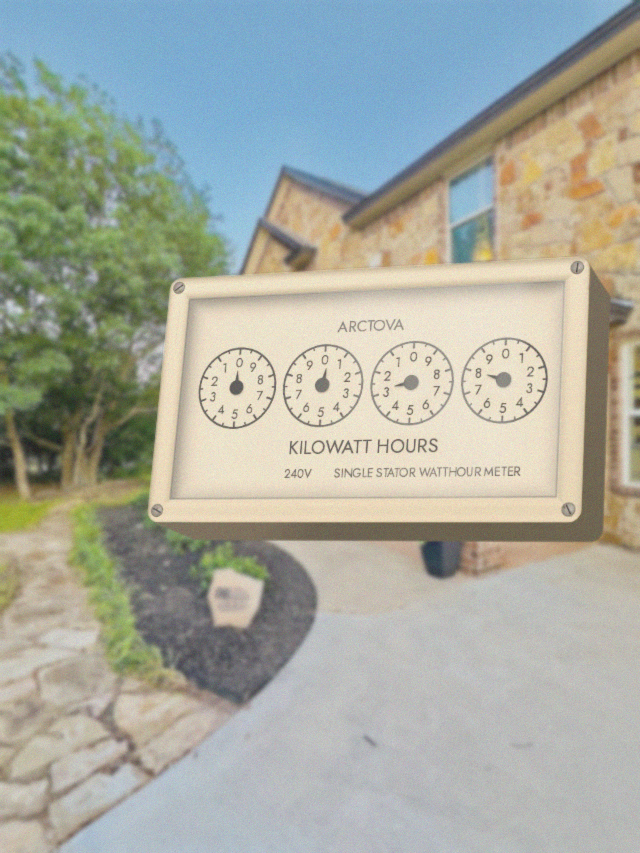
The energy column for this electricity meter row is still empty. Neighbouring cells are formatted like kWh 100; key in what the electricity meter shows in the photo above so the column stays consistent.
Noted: kWh 28
